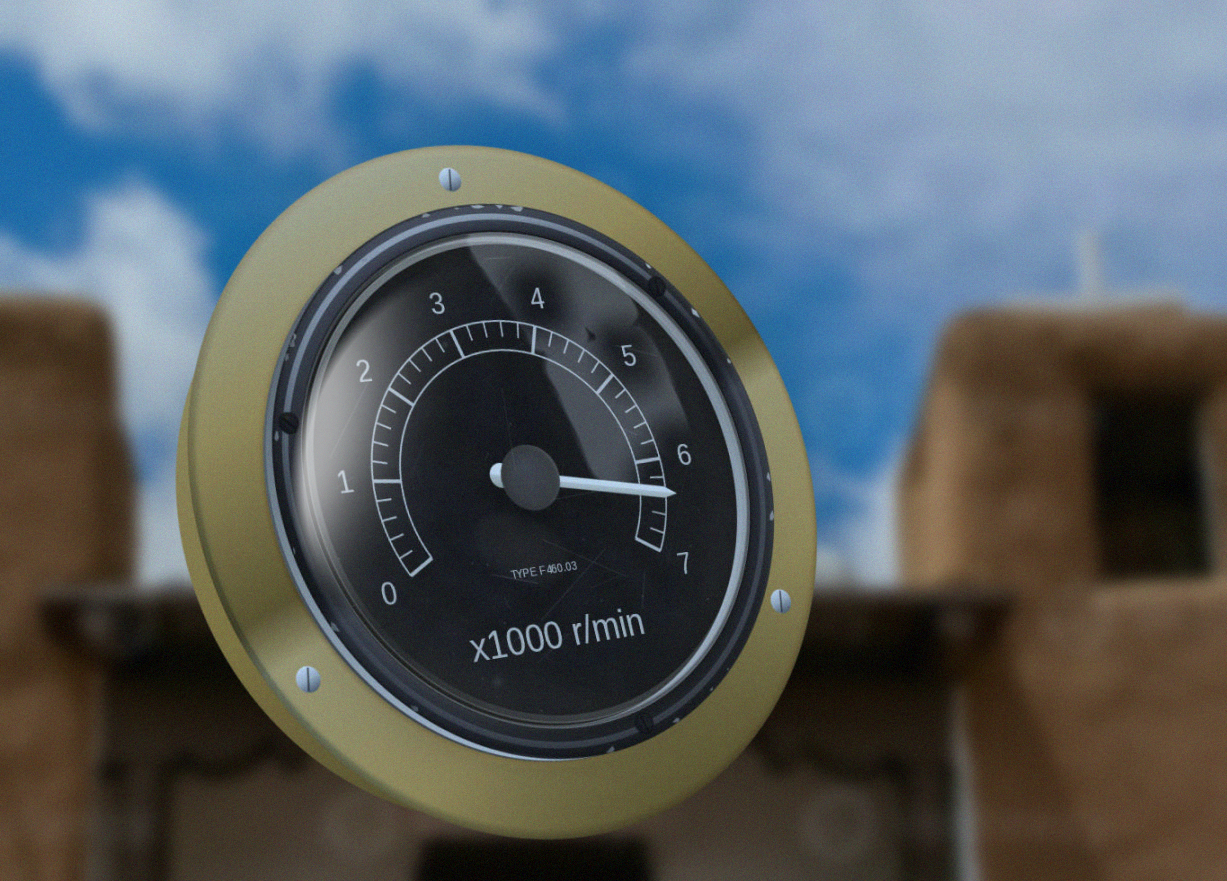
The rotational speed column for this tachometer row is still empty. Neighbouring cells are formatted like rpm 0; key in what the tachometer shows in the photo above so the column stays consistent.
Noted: rpm 6400
